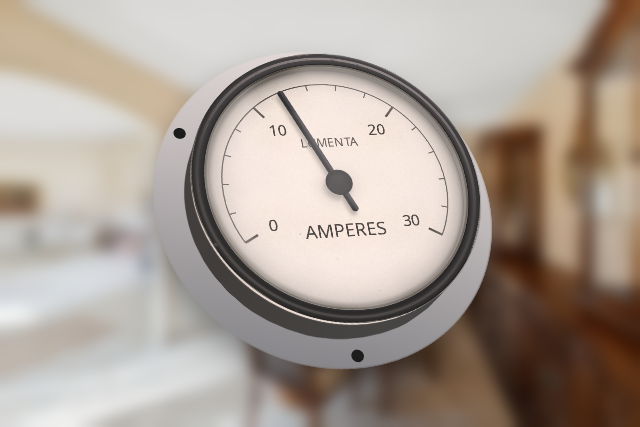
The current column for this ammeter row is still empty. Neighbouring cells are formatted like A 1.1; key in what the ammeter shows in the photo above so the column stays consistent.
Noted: A 12
